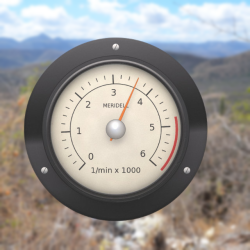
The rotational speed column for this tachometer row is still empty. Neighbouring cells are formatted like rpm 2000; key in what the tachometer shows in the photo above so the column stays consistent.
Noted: rpm 3600
